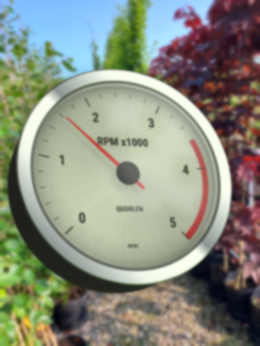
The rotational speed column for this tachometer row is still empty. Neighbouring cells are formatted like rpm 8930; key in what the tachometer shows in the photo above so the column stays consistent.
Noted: rpm 1600
